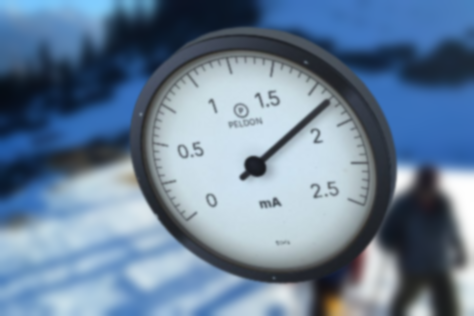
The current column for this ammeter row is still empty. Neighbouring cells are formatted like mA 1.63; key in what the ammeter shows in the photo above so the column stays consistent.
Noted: mA 1.85
